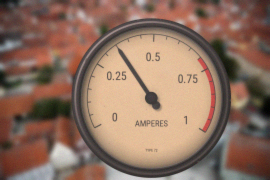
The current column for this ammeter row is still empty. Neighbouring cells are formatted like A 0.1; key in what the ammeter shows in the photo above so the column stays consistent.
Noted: A 0.35
